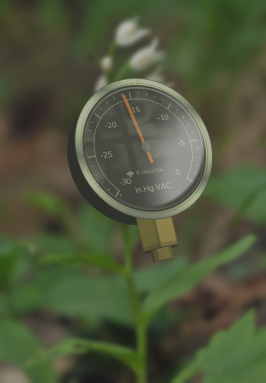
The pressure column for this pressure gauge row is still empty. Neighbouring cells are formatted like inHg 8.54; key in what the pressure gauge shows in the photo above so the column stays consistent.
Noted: inHg -16
